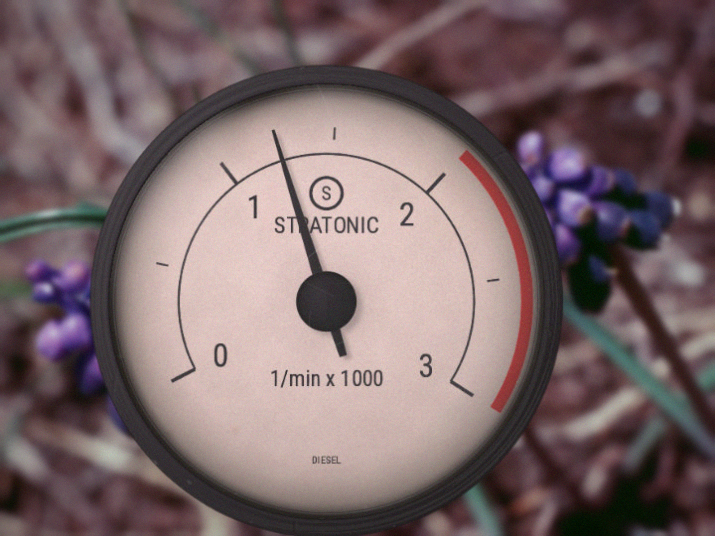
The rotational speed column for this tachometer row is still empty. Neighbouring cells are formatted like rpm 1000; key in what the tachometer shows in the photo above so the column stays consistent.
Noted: rpm 1250
